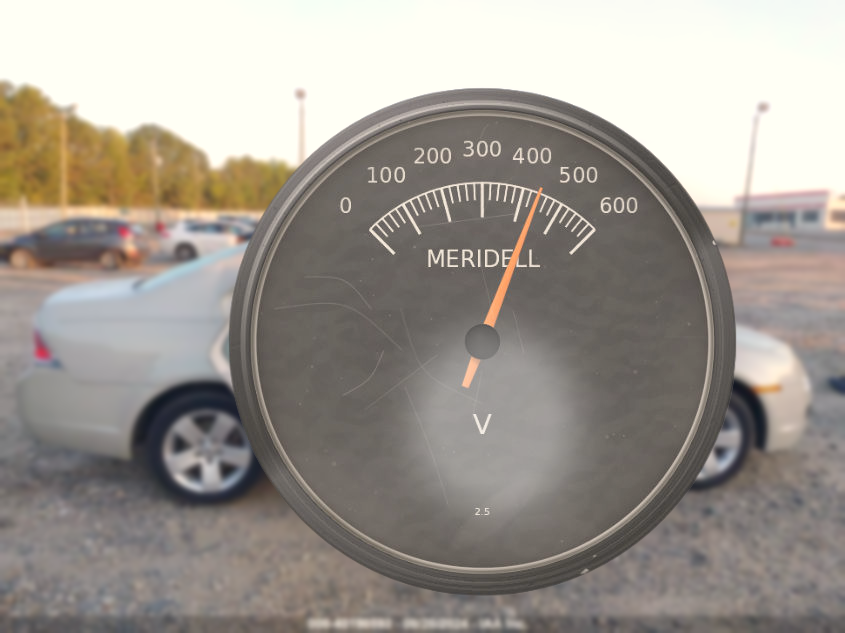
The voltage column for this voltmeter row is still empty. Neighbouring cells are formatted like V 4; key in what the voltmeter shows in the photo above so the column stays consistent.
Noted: V 440
